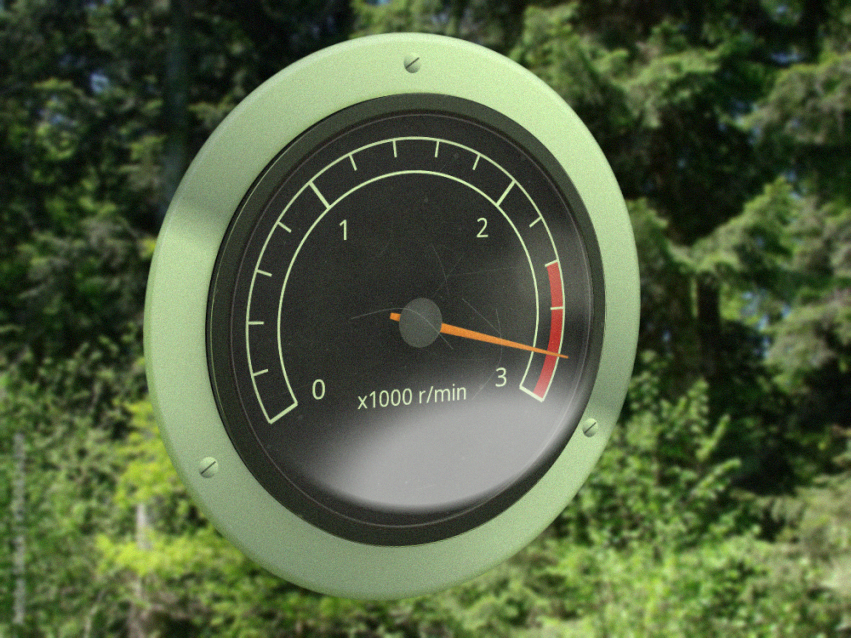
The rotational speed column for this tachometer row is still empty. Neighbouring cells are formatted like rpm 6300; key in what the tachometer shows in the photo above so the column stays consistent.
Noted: rpm 2800
